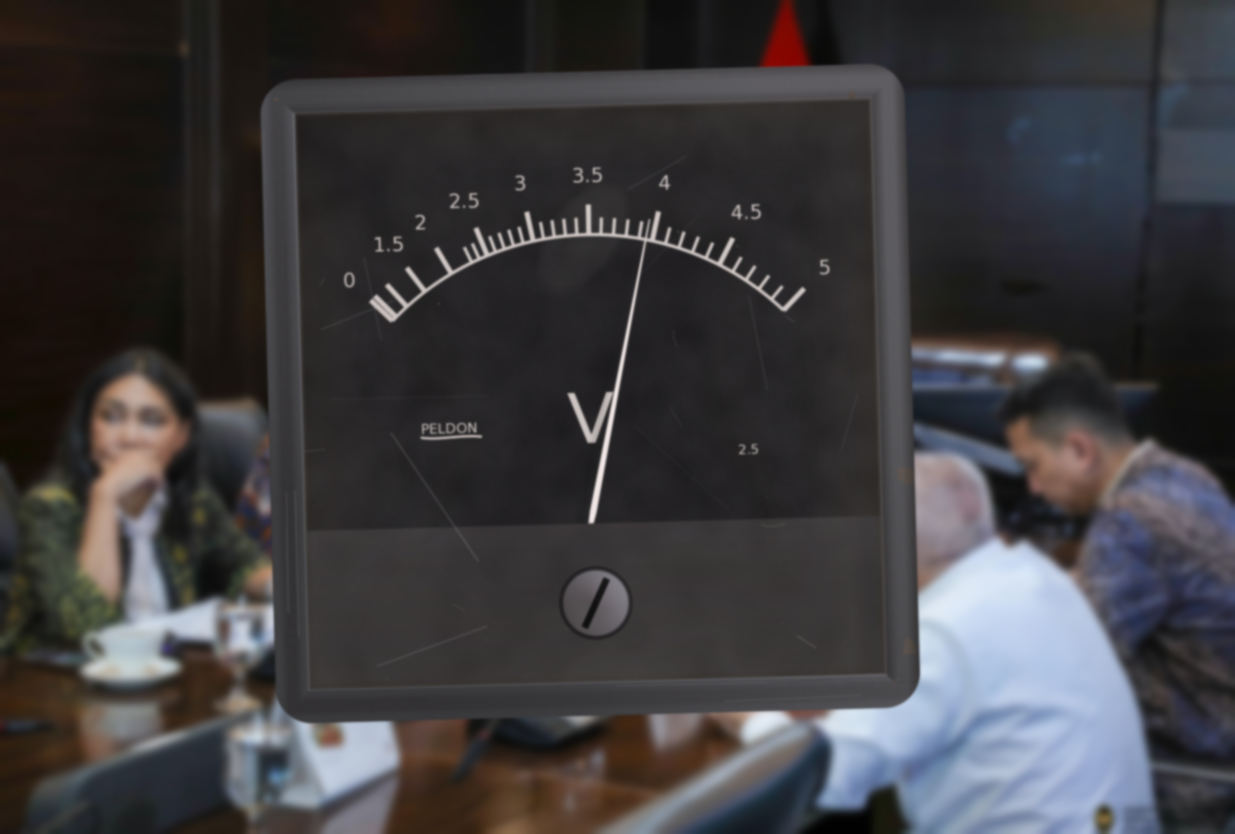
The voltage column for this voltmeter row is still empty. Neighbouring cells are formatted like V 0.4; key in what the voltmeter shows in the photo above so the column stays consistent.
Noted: V 3.95
